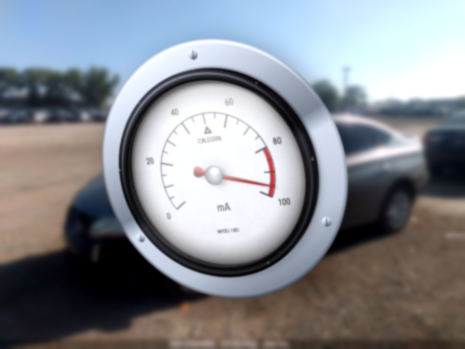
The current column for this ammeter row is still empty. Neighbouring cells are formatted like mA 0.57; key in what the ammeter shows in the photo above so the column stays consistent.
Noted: mA 95
